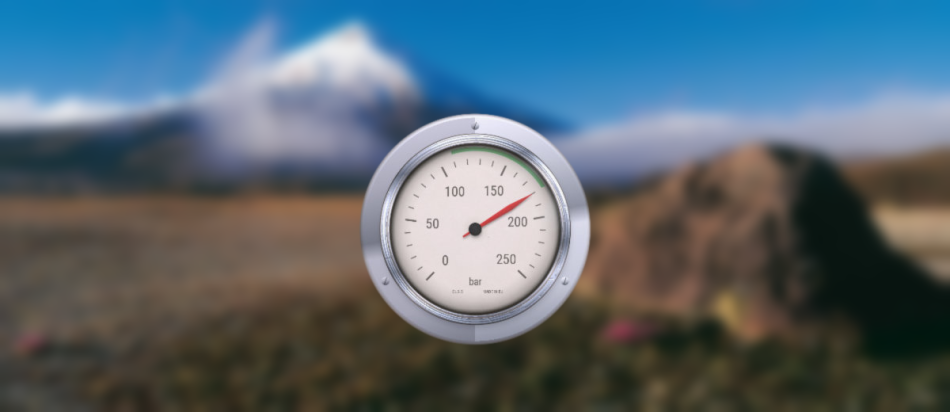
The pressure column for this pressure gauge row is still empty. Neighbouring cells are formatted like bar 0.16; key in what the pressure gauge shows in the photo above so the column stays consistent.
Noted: bar 180
